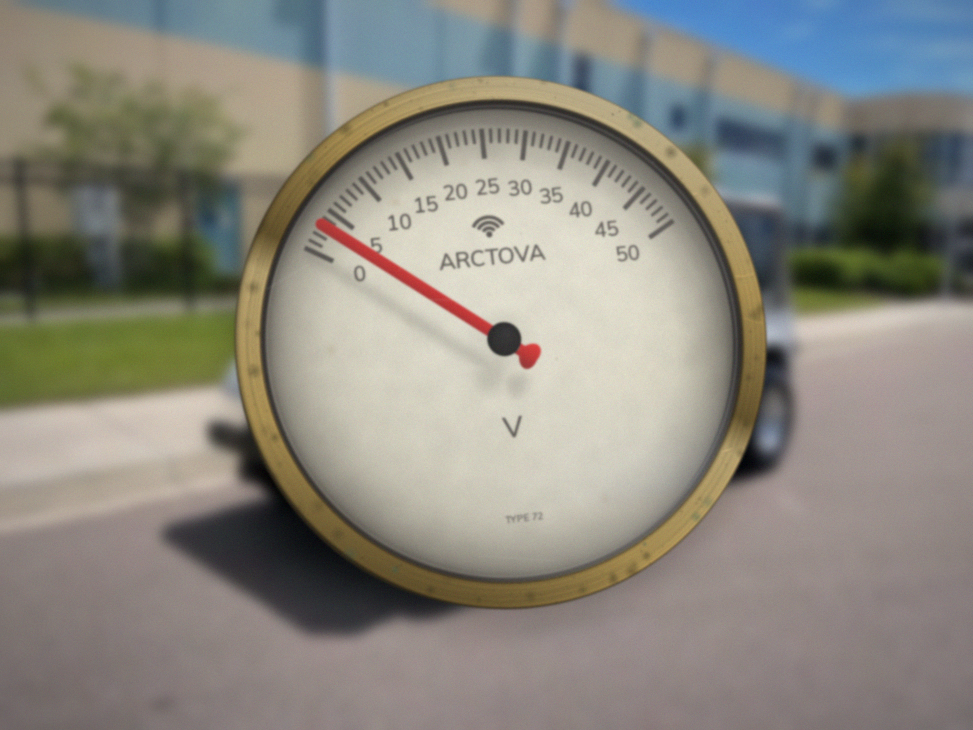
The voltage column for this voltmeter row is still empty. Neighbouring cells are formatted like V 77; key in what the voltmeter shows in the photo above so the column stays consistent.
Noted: V 3
